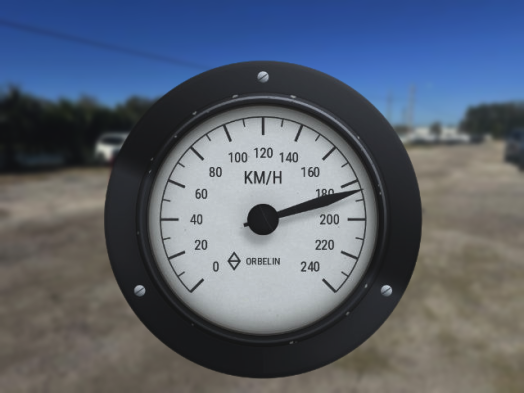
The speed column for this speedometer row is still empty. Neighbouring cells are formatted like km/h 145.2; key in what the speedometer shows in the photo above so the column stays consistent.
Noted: km/h 185
